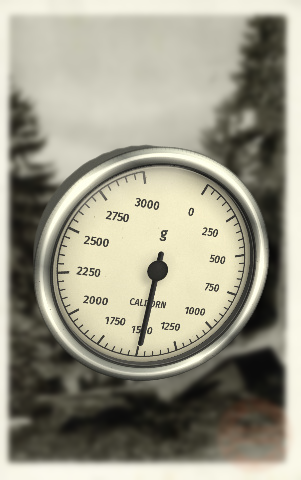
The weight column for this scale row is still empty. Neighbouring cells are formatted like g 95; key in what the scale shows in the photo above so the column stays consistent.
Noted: g 1500
